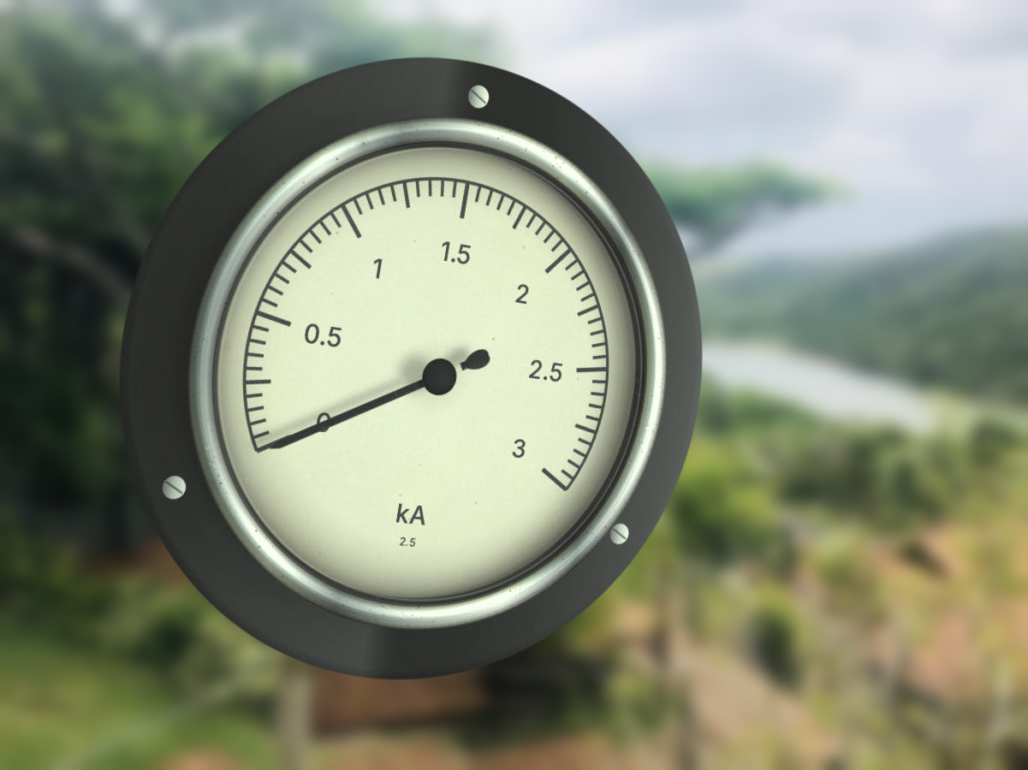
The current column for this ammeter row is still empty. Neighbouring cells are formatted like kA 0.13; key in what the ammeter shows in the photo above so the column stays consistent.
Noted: kA 0
